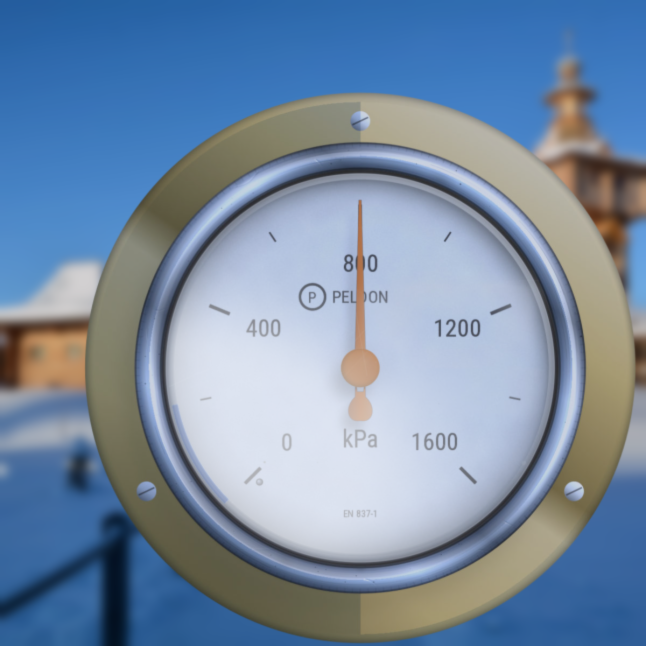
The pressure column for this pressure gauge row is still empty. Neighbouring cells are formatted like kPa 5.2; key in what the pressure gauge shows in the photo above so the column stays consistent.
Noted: kPa 800
